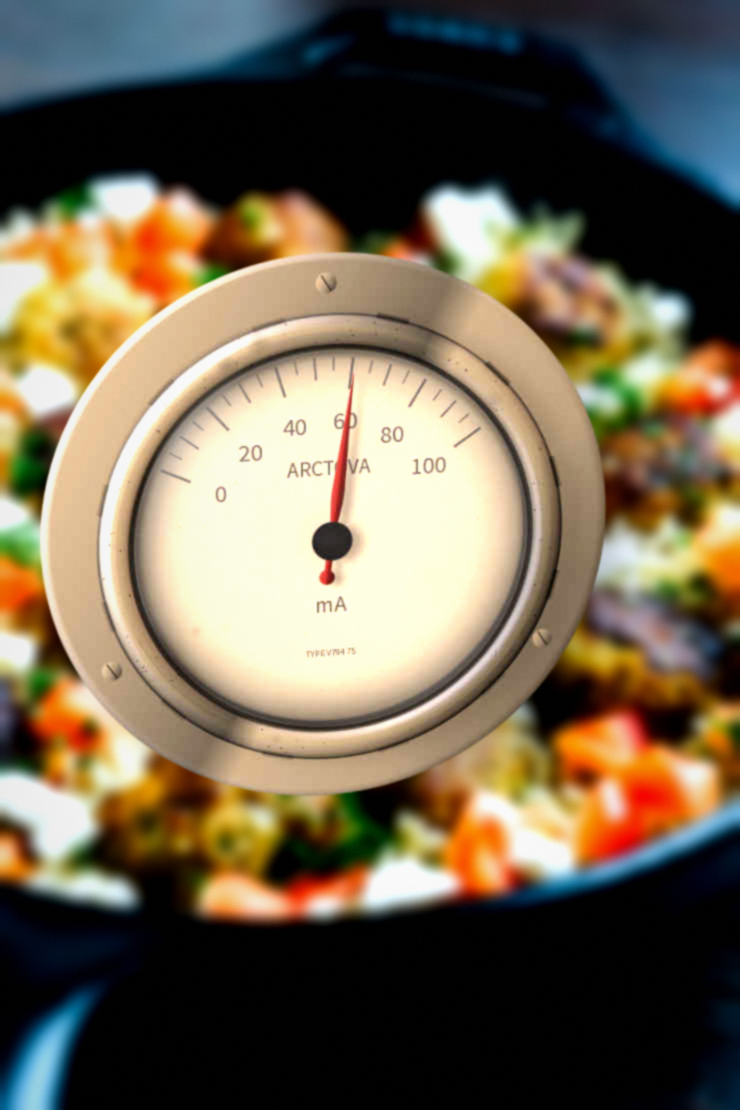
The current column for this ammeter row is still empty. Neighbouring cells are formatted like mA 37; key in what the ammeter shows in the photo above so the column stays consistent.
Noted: mA 60
